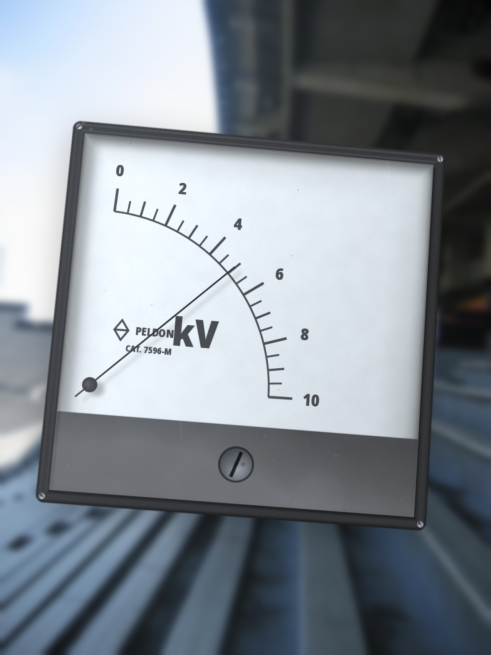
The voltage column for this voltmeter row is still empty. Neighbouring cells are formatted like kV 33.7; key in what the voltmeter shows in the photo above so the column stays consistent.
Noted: kV 5
